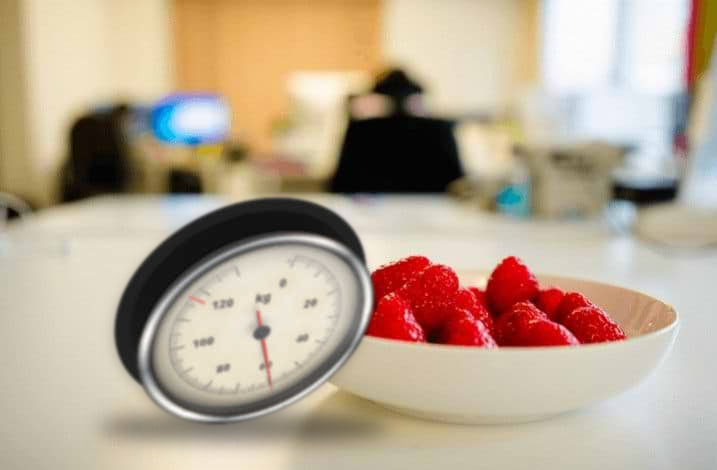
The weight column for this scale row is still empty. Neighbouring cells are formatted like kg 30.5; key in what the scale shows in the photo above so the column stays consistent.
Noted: kg 60
